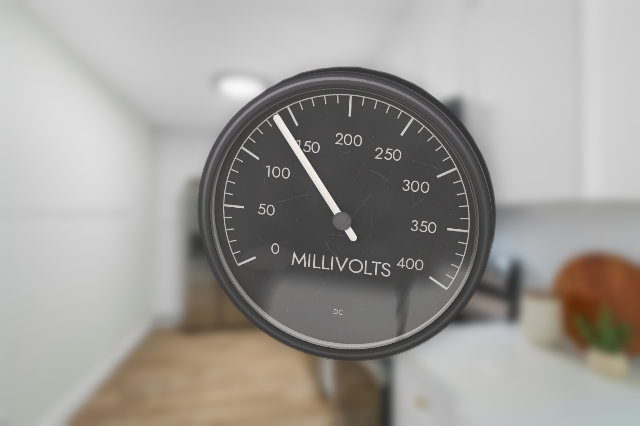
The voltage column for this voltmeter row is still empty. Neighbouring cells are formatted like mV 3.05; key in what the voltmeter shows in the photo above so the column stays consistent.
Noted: mV 140
